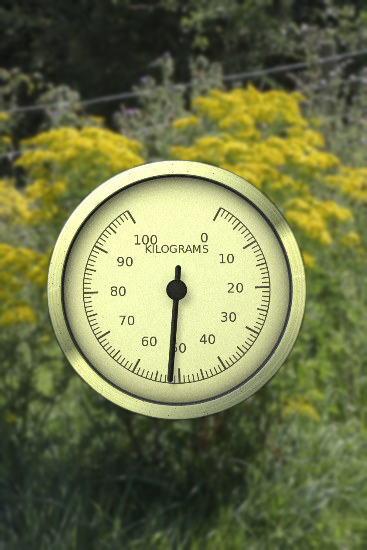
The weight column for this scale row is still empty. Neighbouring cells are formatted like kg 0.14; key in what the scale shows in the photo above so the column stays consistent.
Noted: kg 52
